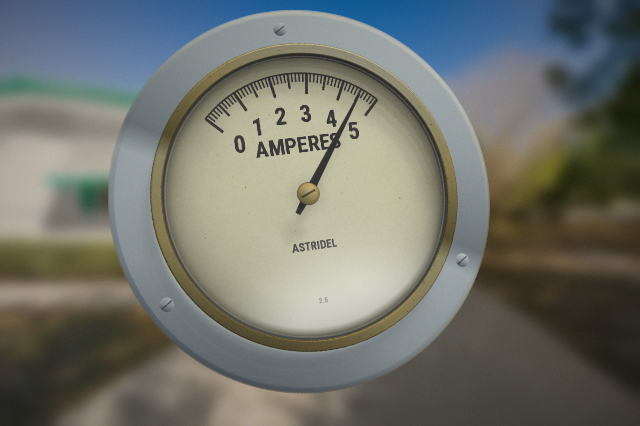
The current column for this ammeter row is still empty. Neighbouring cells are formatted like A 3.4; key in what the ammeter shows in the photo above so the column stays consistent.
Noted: A 4.5
